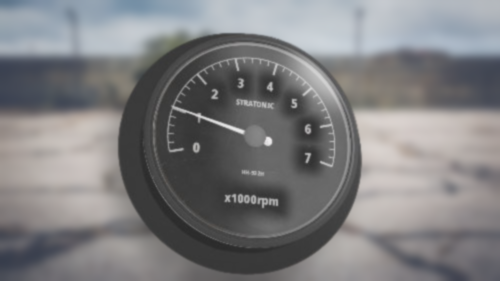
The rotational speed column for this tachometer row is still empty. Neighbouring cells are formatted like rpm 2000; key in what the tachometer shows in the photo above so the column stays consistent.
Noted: rpm 1000
